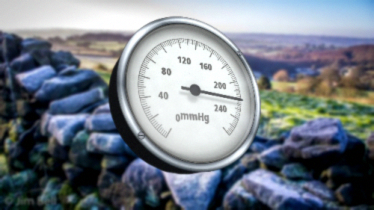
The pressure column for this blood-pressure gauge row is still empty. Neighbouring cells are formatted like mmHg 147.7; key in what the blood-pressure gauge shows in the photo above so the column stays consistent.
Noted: mmHg 220
